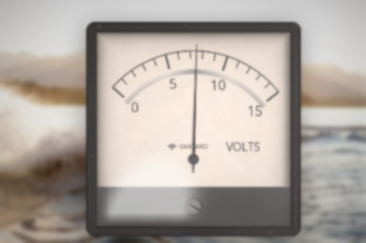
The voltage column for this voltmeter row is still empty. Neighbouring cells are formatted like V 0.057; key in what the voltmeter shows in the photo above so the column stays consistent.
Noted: V 7.5
